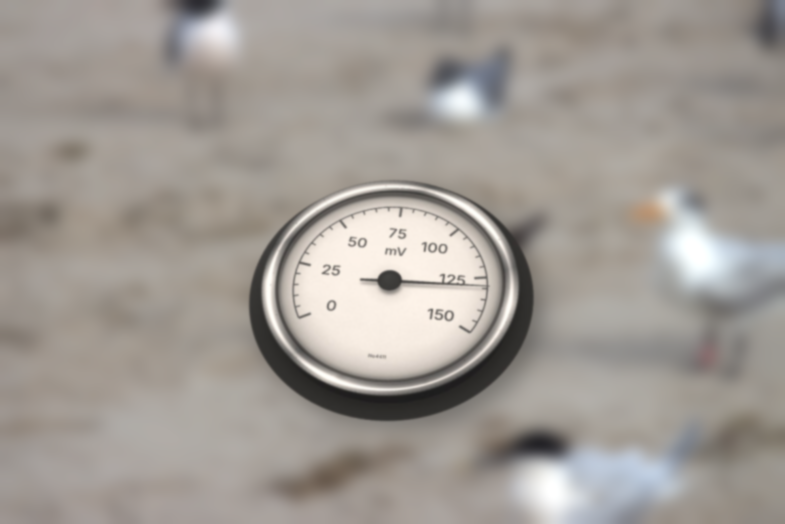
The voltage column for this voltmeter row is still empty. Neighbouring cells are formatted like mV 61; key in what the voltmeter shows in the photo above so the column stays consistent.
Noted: mV 130
